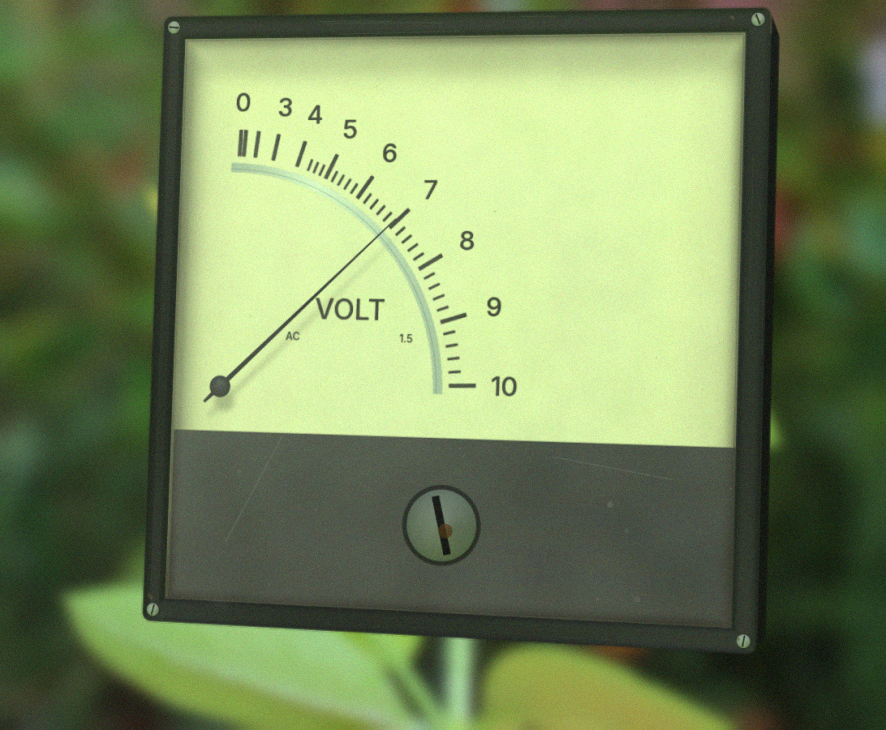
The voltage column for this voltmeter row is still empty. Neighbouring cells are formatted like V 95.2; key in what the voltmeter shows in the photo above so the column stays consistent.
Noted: V 7
